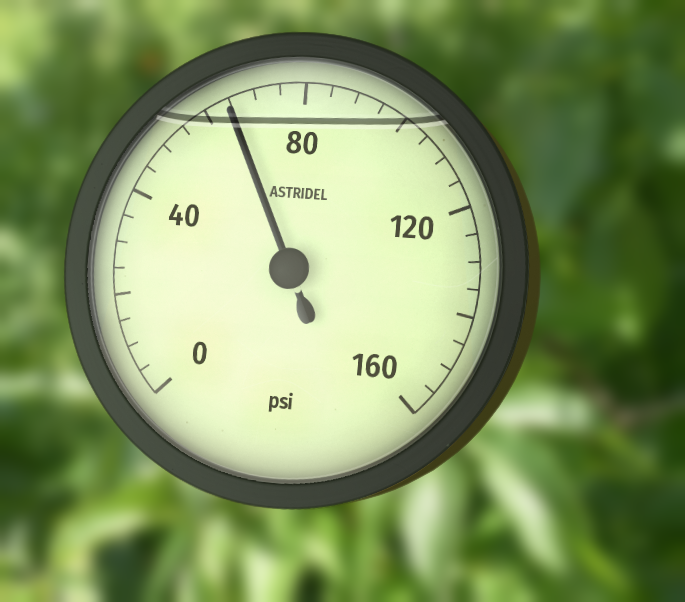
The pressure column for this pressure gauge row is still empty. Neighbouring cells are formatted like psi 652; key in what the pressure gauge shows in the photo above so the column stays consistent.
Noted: psi 65
